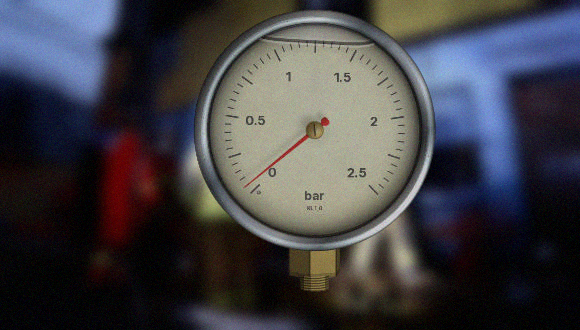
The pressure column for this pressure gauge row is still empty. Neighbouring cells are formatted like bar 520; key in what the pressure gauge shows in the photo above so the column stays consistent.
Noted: bar 0.05
